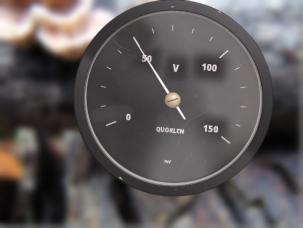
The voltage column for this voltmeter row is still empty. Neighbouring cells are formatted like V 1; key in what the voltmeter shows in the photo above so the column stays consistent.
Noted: V 50
